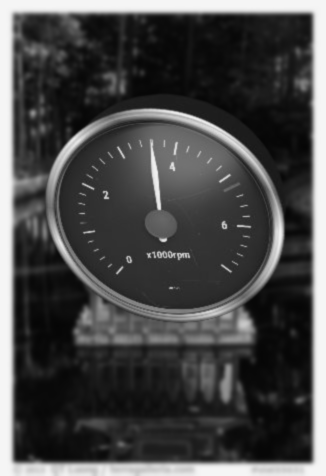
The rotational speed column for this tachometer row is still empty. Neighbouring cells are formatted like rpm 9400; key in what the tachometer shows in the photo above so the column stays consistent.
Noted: rpm 3600
